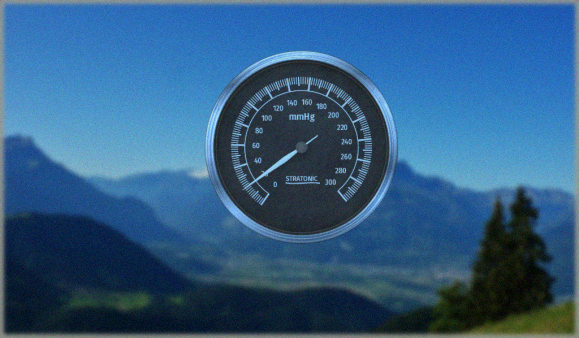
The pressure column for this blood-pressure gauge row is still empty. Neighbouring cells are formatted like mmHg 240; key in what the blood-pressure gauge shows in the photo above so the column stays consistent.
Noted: mmHg 20
